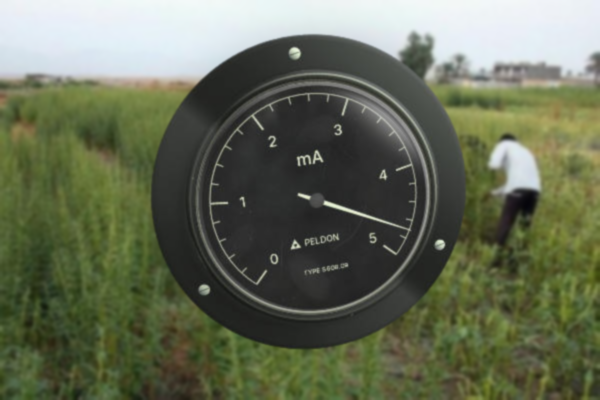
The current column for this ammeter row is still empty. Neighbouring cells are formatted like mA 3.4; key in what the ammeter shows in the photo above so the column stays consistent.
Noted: mA 4.7
